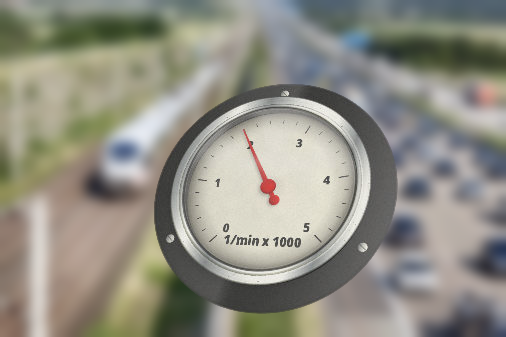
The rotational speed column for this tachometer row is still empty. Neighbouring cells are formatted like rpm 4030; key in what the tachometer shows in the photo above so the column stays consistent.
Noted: rpm 2000
